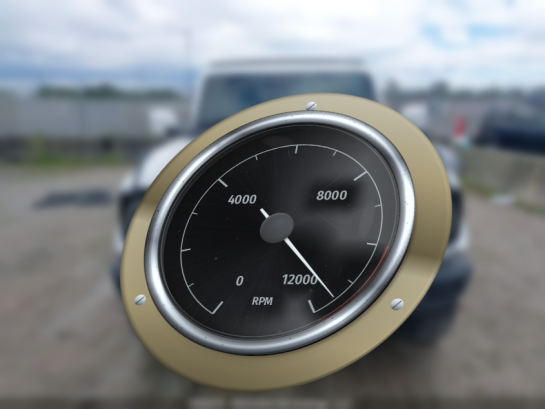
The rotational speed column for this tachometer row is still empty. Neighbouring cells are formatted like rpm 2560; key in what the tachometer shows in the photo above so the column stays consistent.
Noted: rpm 11500
